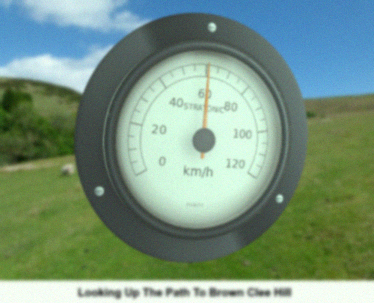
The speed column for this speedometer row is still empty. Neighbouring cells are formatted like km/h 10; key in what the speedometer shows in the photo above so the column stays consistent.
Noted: km/h 60
